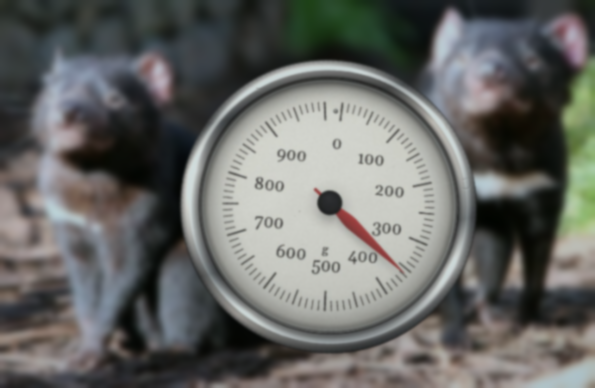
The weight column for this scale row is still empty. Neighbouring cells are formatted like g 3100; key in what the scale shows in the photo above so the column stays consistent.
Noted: g 360
